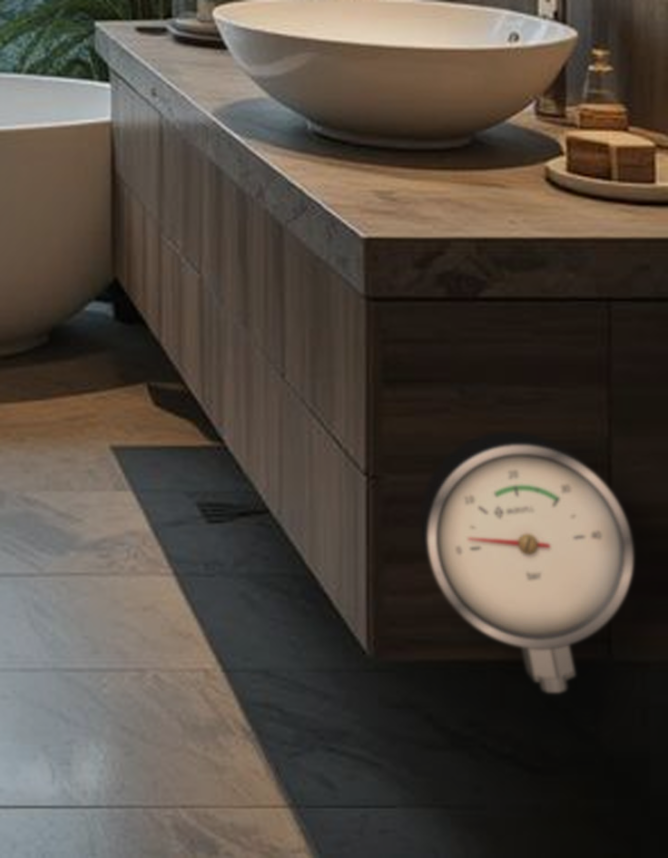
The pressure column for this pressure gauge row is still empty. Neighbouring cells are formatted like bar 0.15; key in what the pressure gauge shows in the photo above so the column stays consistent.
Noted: bar 2.5
